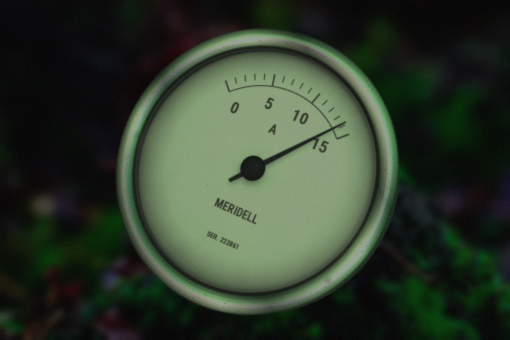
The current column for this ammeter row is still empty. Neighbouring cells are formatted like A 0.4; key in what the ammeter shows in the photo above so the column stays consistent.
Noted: A 14
